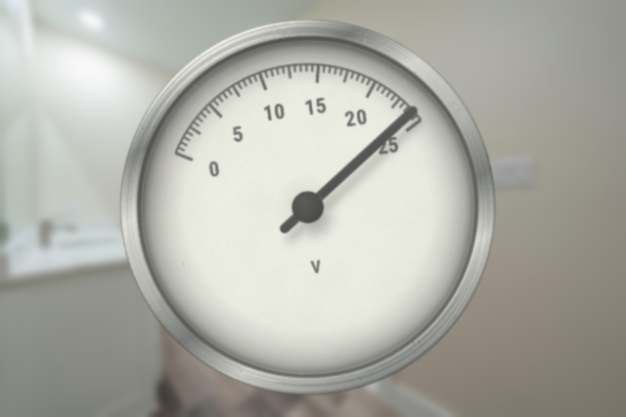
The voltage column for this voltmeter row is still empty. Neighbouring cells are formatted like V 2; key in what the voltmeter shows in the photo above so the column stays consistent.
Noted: V 24
